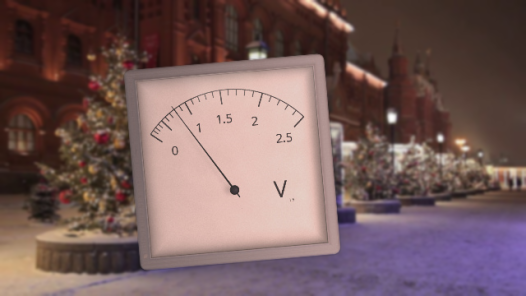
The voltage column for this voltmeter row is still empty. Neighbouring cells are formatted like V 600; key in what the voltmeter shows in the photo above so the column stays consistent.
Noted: V 0.8
